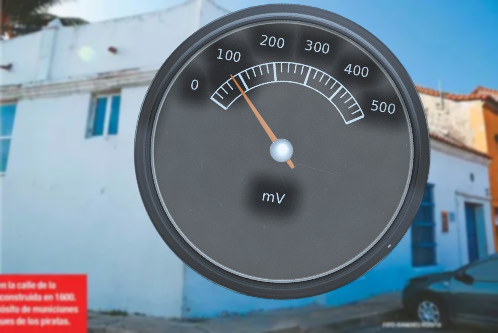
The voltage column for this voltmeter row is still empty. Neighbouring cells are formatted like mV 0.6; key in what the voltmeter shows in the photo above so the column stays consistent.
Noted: mV 80
